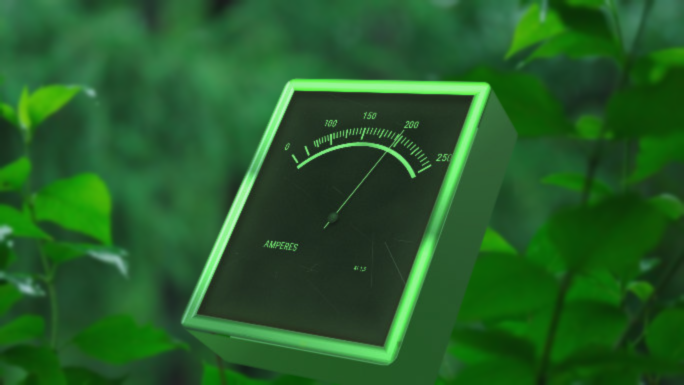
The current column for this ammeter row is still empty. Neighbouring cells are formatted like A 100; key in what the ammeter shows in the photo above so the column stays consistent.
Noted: A 200
